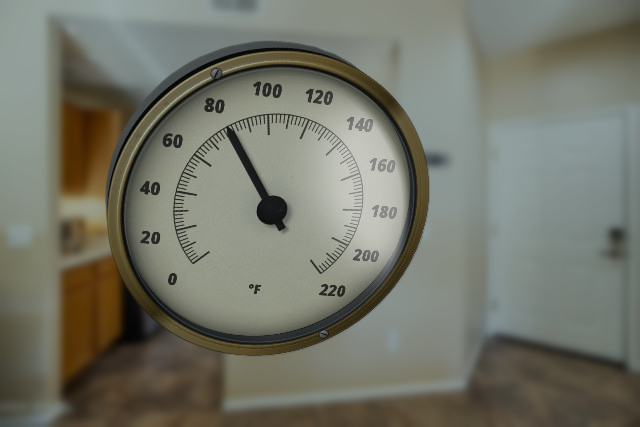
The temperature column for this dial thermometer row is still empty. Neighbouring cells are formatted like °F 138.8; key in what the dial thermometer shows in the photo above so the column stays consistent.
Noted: °F 80
